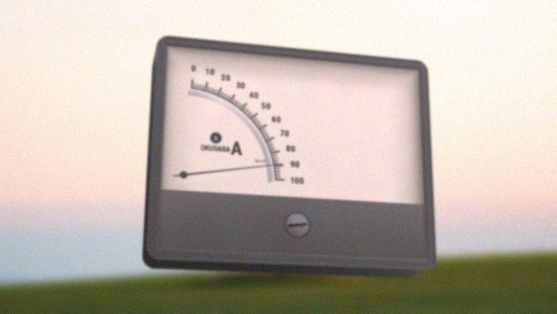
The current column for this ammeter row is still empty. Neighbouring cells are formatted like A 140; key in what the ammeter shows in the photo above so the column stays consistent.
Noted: A 90
